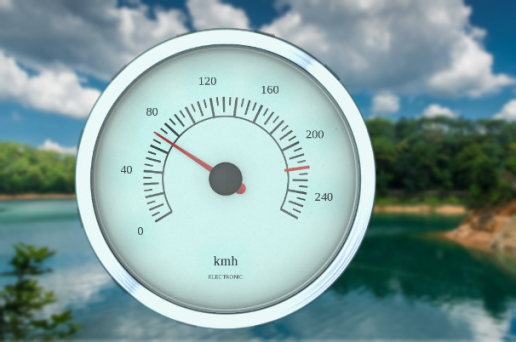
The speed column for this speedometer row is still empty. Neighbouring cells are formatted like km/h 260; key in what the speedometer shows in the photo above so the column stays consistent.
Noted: km/h 70
